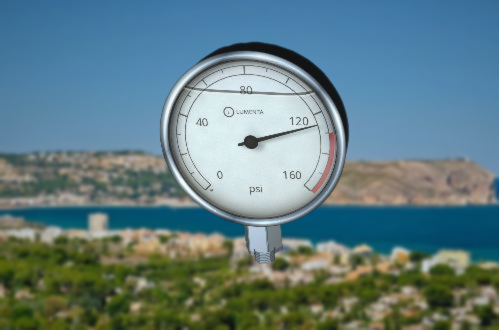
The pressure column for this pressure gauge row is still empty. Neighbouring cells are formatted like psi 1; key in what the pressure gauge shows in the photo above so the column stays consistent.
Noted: psi 125
